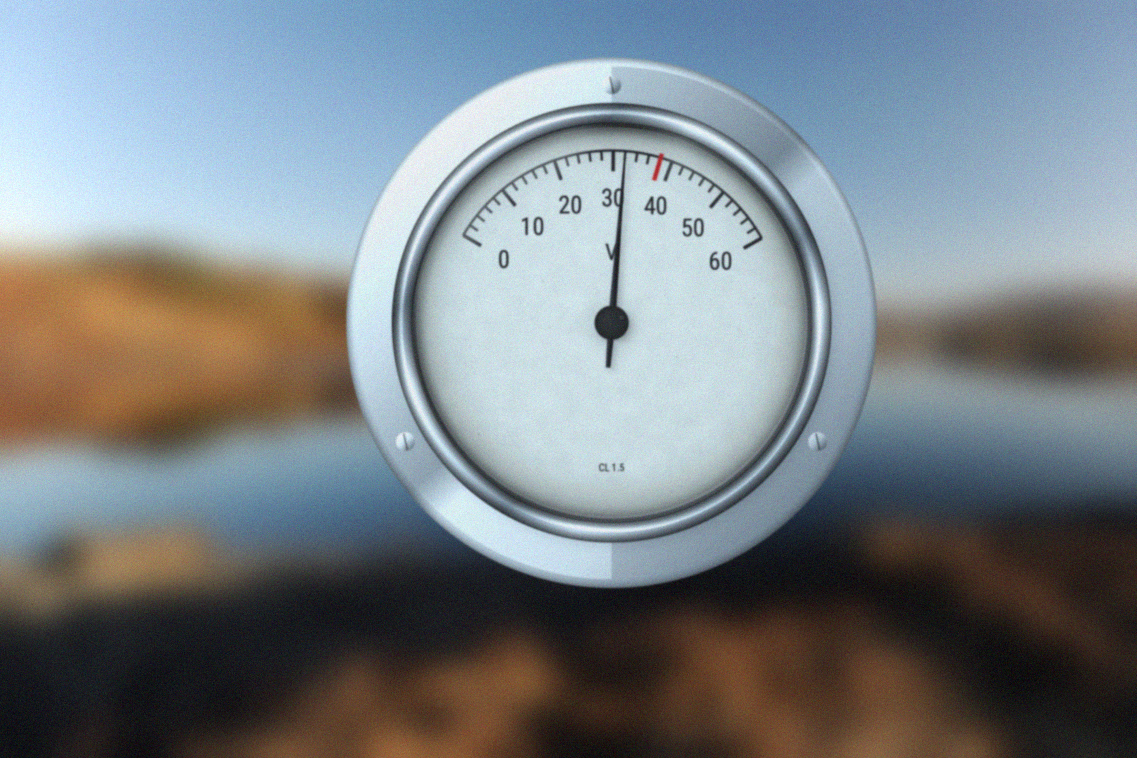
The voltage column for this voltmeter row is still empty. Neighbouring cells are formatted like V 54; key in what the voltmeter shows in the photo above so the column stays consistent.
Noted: V 32
